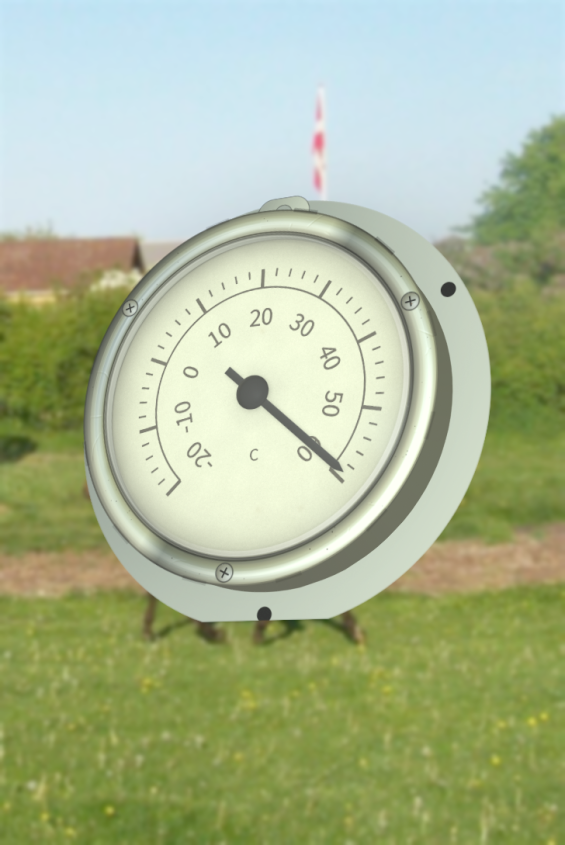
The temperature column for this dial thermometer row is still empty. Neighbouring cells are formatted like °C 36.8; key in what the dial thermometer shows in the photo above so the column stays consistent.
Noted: °C 59
